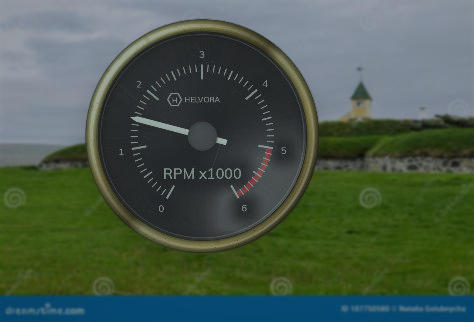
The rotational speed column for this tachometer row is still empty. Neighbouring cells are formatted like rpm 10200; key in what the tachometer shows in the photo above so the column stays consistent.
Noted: rpm 1500
